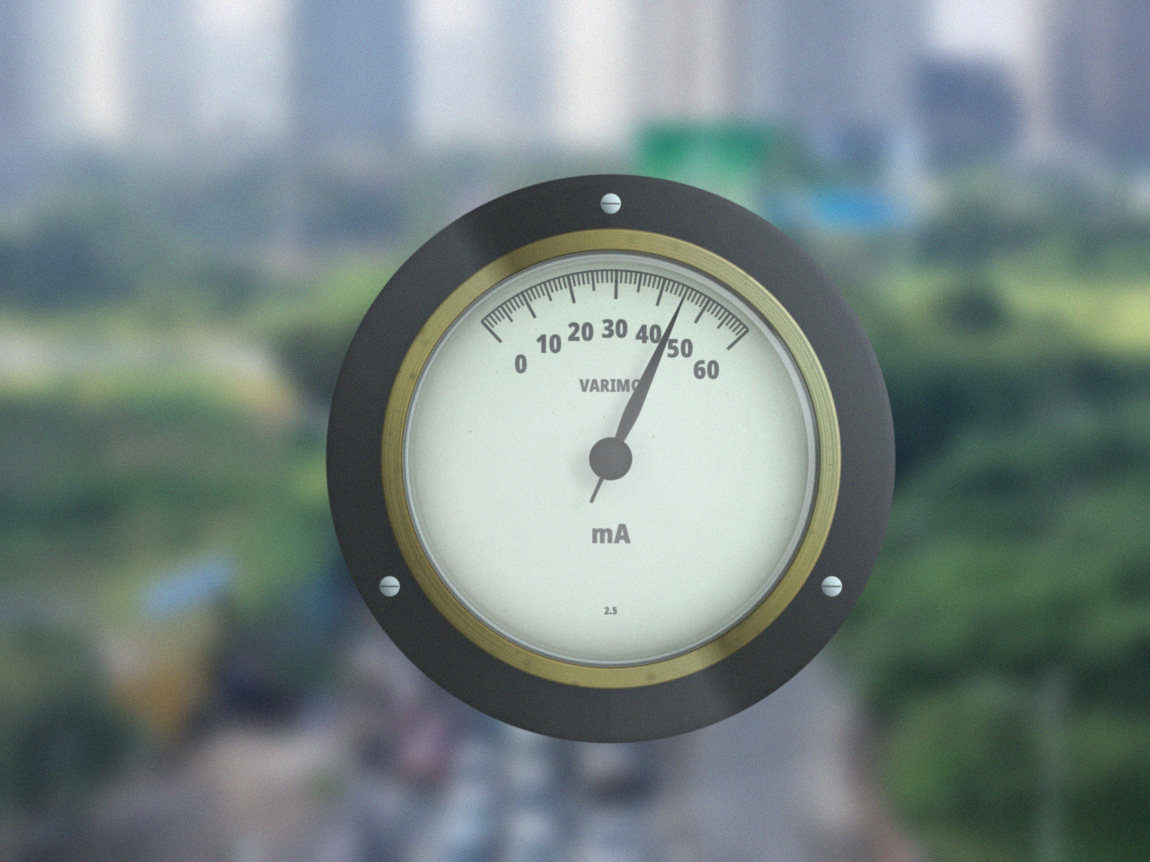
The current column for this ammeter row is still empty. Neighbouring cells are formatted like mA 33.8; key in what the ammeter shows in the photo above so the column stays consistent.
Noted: mA 45
